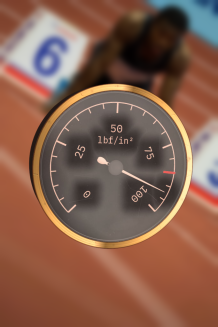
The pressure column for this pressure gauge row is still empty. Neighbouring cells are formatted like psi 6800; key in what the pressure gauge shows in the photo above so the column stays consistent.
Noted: psi 92.5
